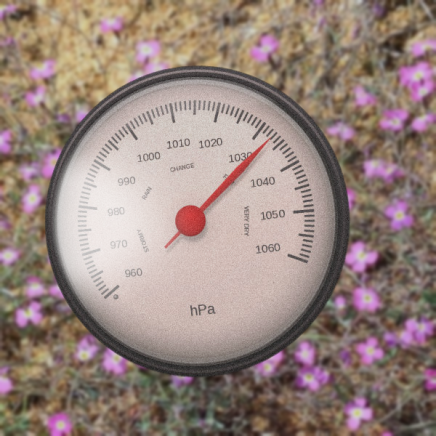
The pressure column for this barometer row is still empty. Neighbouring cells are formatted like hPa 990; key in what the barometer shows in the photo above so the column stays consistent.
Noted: hPa 1033
